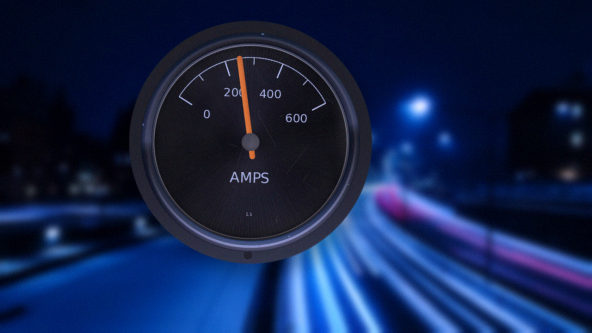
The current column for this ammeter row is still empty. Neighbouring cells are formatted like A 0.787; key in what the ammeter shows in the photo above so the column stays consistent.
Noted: A 250
